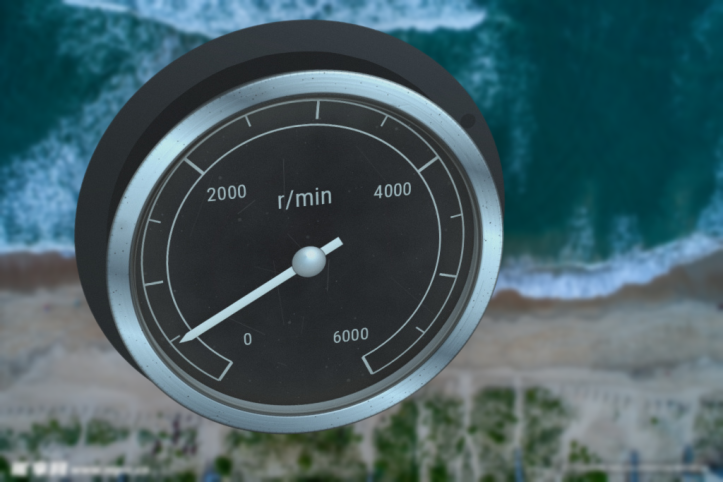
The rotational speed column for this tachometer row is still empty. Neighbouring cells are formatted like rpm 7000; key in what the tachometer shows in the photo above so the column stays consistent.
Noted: rpm 500
